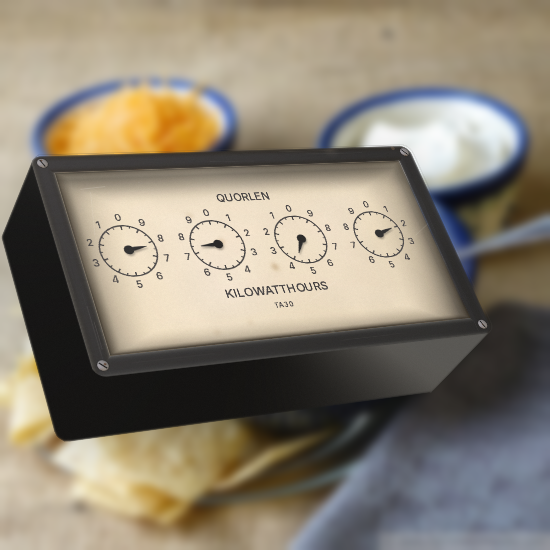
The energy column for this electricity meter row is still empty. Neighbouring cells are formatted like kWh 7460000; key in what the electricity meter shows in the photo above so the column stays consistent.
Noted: kWh 7742
